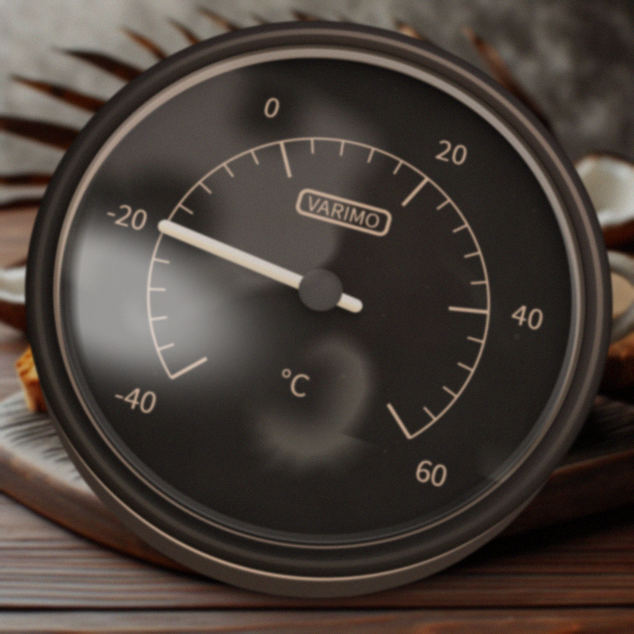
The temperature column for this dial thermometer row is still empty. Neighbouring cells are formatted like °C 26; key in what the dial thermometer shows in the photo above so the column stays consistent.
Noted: °C -20
